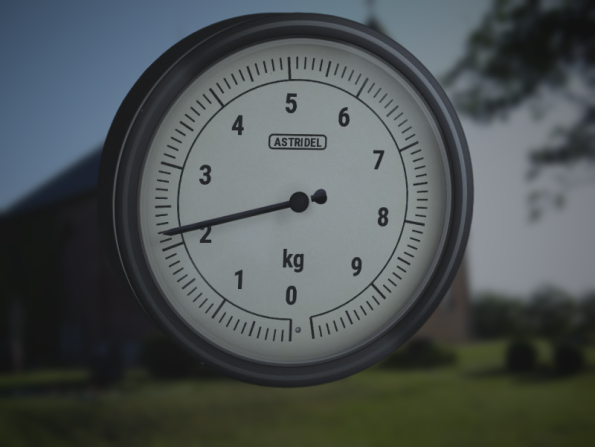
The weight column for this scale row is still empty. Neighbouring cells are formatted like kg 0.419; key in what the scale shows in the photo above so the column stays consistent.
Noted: kg 2.2
